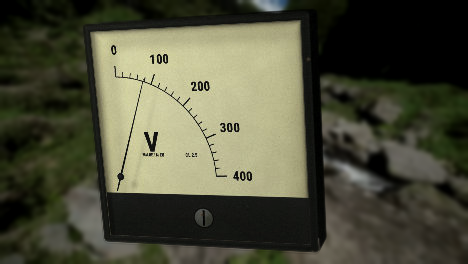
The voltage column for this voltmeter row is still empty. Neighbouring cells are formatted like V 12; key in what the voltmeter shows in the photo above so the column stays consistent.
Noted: V 80
